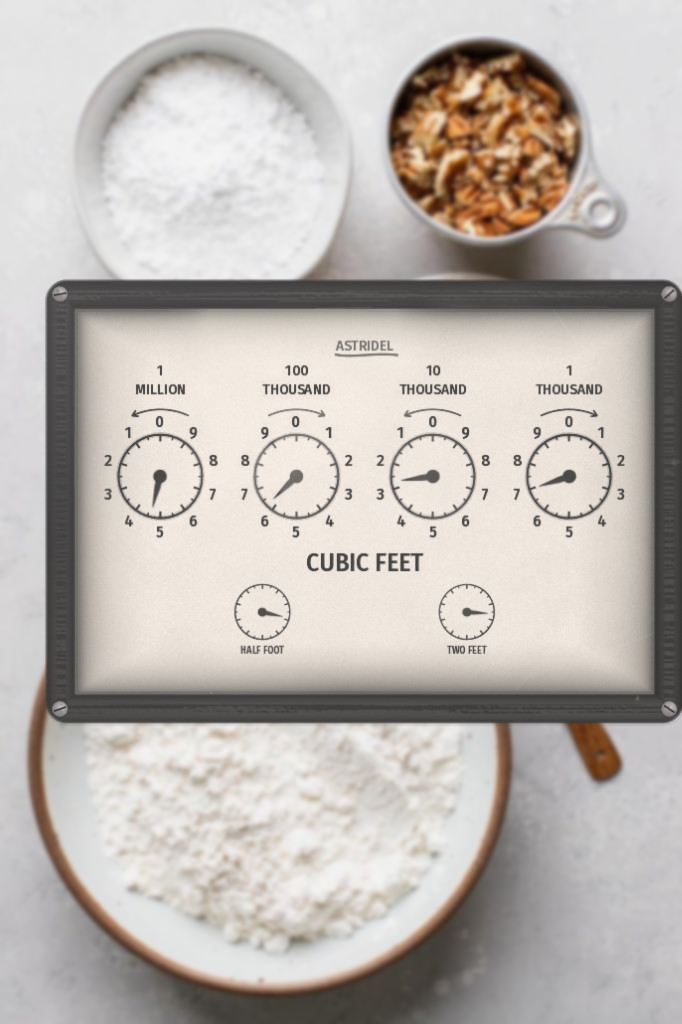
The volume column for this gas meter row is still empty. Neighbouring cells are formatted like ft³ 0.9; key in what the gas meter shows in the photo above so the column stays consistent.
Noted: ft³ 462700
